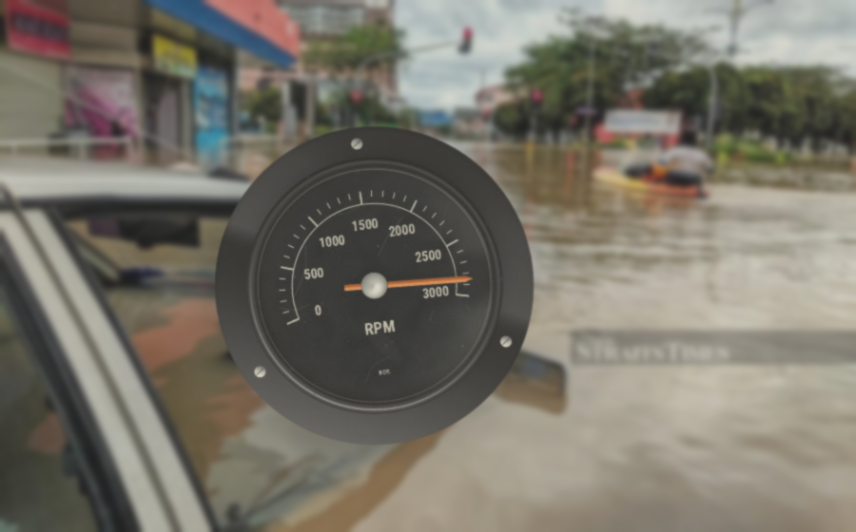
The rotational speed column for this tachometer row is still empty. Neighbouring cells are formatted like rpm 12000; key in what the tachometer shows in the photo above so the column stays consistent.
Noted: rpm 2850
